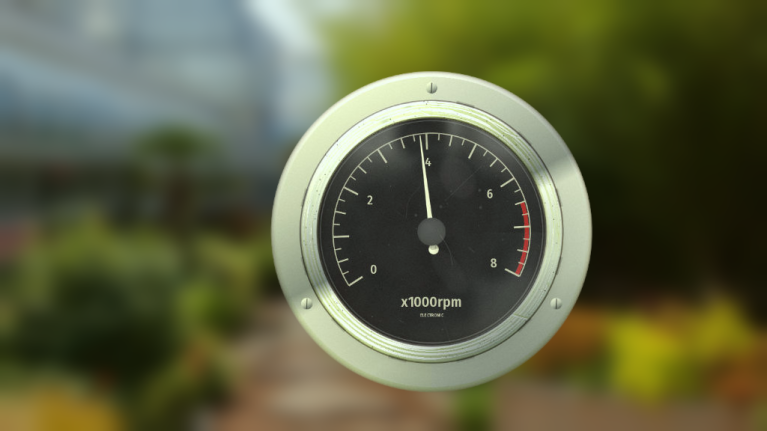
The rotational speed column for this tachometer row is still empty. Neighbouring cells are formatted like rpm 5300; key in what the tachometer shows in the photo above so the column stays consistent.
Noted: rpm 3875
